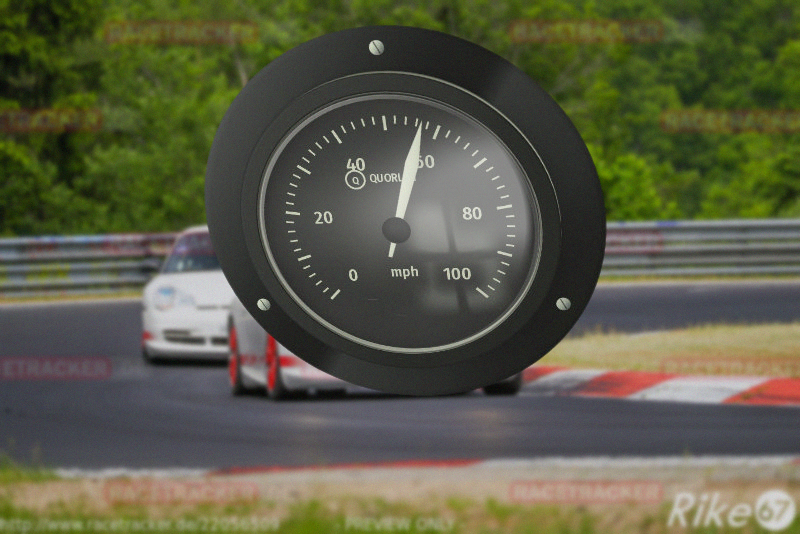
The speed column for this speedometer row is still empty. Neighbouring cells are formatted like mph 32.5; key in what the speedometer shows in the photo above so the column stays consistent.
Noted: mph 57
